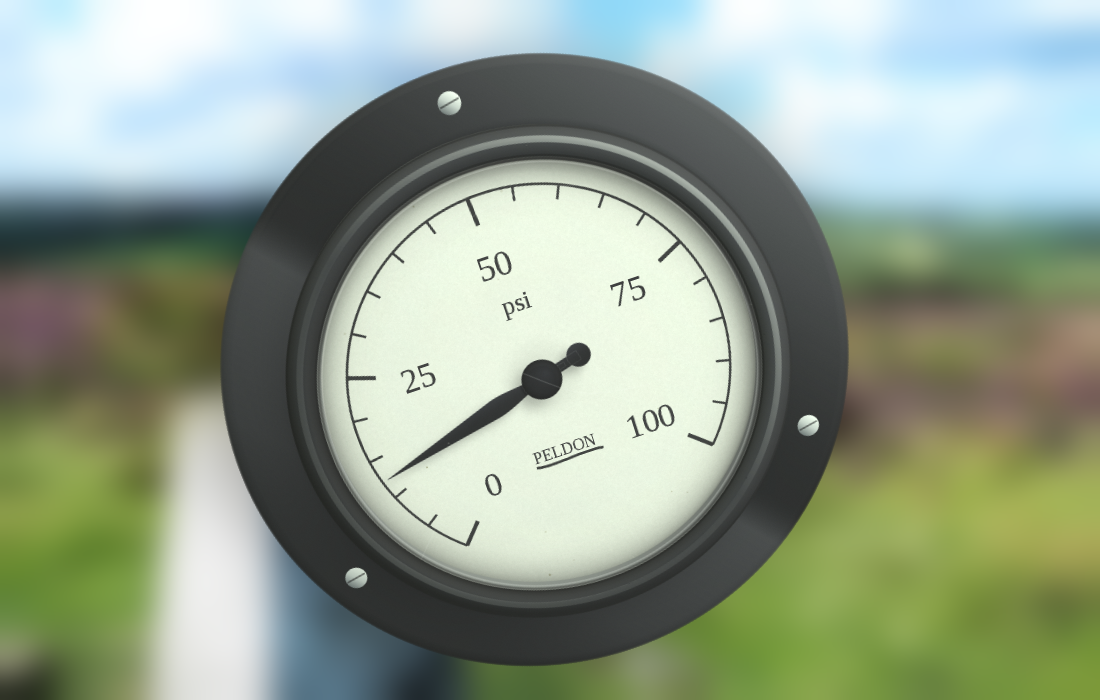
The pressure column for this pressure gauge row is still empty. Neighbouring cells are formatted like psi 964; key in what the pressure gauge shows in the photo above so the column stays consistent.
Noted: psi 12.5
